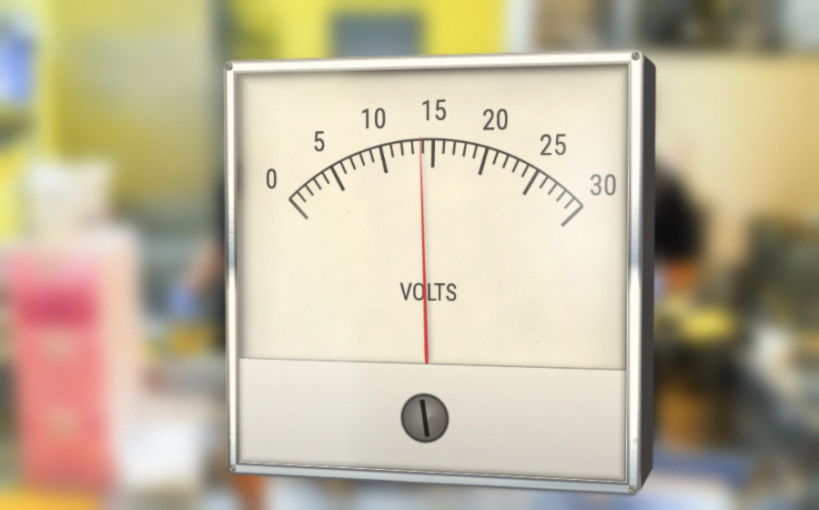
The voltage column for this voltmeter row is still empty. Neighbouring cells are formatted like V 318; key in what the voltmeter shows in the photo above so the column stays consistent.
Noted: V 14
